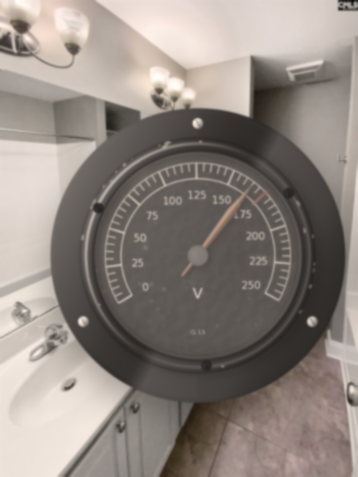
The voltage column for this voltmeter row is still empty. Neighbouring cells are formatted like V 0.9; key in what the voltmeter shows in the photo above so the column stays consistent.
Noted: V 165
